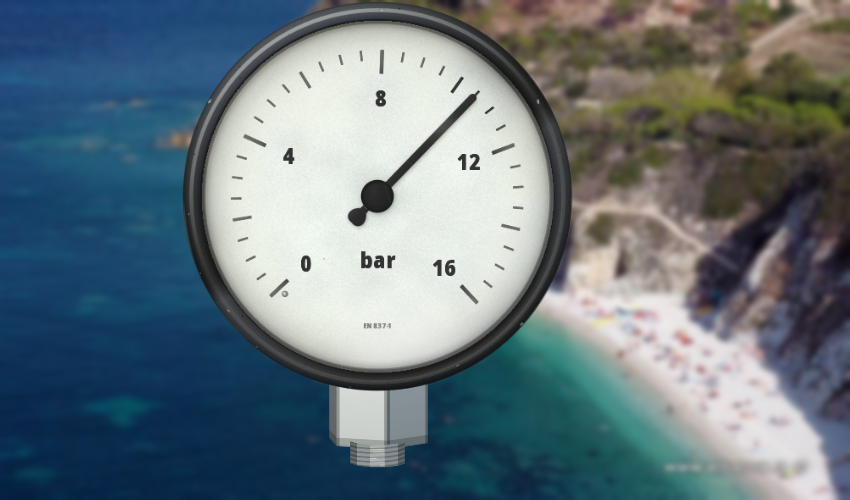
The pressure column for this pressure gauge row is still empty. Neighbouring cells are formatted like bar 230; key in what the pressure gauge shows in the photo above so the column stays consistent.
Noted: bar 10.5
